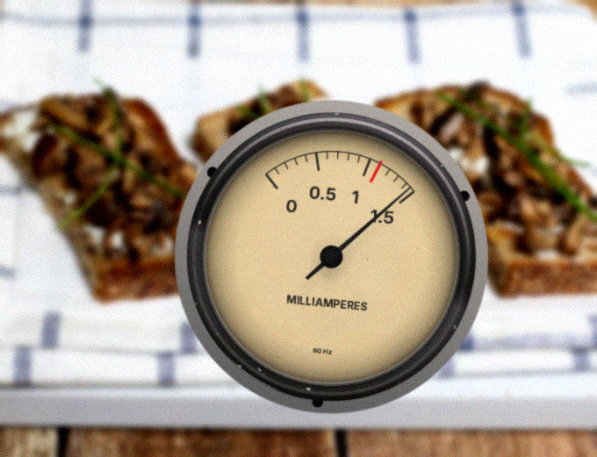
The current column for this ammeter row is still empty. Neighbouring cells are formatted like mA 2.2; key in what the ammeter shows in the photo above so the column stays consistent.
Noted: mA 1.45
